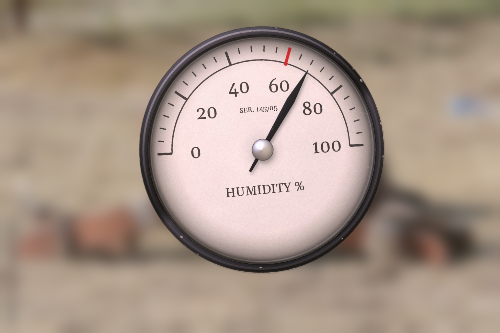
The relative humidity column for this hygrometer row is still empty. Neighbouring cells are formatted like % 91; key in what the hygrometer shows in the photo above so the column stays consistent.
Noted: % 68
